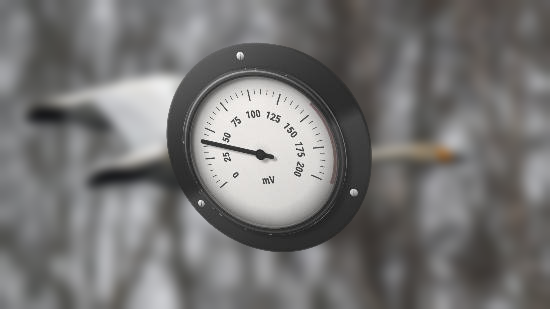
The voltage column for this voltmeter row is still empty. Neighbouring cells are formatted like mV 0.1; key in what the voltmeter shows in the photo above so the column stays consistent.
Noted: mV 40
